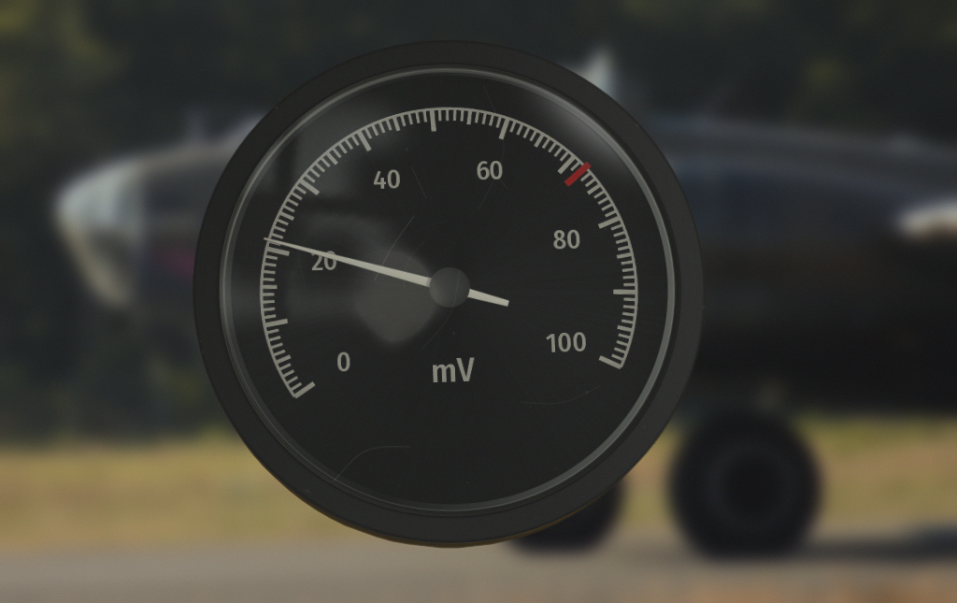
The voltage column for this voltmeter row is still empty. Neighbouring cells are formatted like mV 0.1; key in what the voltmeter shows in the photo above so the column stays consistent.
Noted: mV 21
